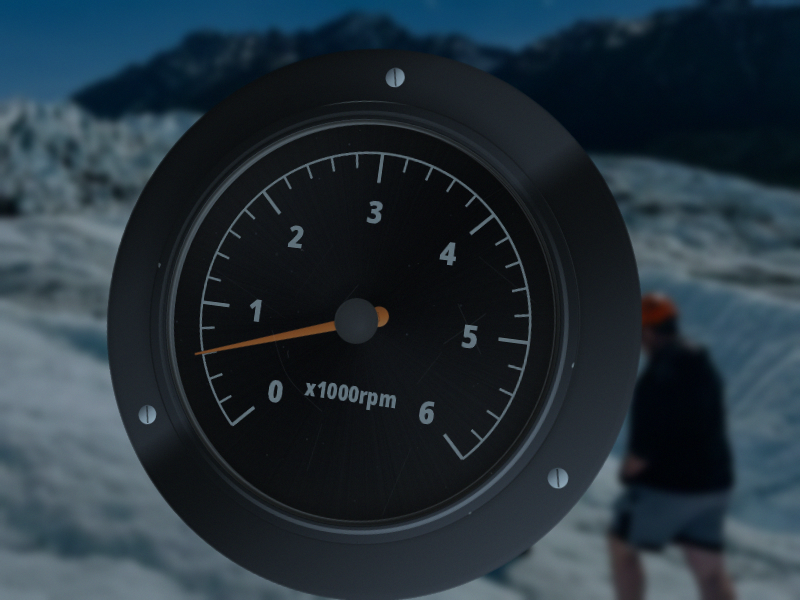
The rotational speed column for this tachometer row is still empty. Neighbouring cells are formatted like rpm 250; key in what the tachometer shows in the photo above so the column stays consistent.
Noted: rpm 600
